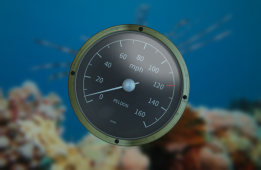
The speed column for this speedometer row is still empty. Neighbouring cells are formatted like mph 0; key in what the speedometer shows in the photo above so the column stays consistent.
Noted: mph 5
